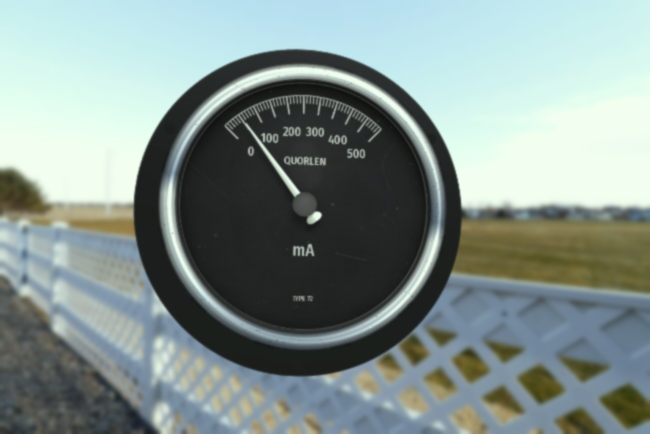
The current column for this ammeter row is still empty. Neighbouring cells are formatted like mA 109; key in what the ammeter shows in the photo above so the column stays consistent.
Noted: mA 50
